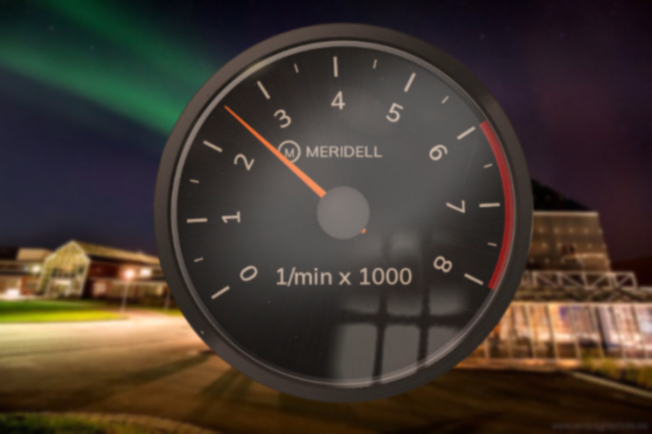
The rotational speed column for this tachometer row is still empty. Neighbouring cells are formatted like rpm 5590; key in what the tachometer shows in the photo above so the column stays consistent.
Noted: rpm 2500
